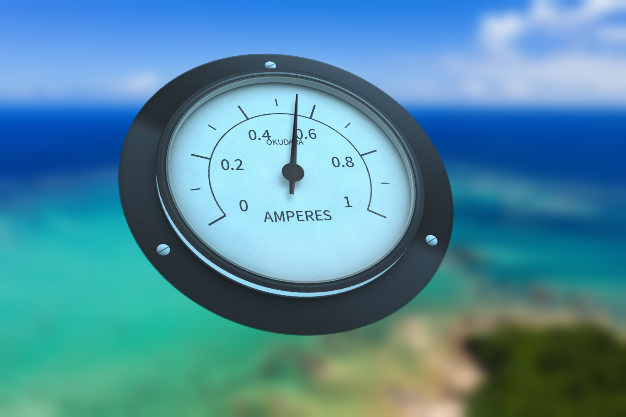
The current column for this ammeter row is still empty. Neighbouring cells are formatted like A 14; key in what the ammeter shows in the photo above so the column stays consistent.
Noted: A 0.55
